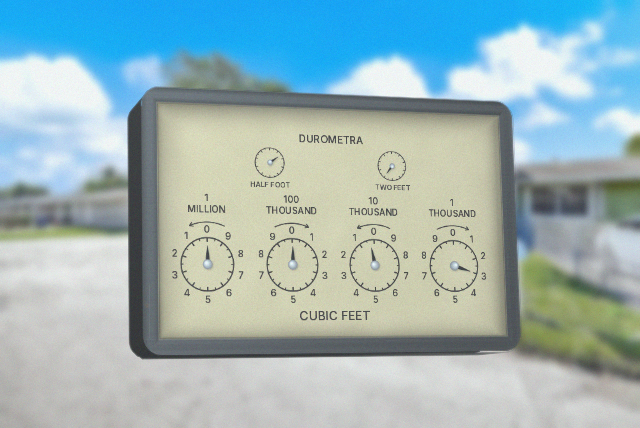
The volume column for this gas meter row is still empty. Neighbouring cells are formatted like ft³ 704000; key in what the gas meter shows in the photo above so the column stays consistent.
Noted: ft³ 300
